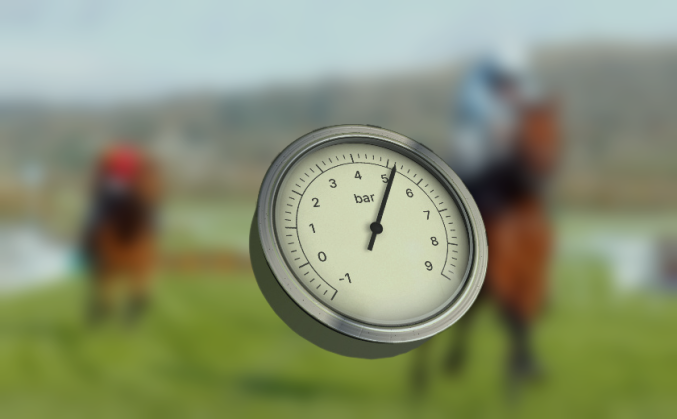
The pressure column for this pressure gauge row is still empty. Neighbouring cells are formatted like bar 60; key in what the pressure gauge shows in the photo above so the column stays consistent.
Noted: bar 5.2
